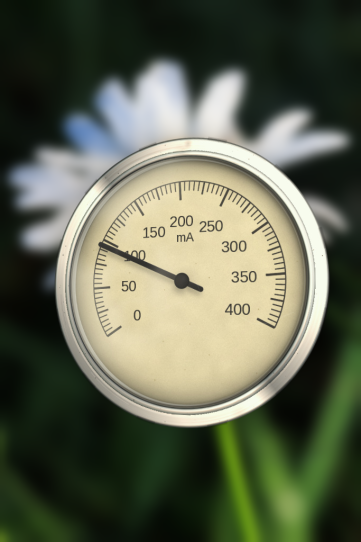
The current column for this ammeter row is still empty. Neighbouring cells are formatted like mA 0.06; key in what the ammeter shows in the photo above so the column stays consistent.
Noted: mA 95
